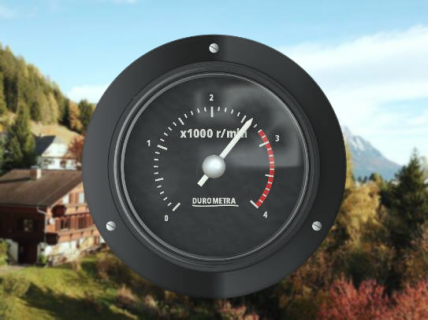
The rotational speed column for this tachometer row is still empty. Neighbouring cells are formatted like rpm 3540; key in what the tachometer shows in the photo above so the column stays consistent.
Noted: rpm 2600
